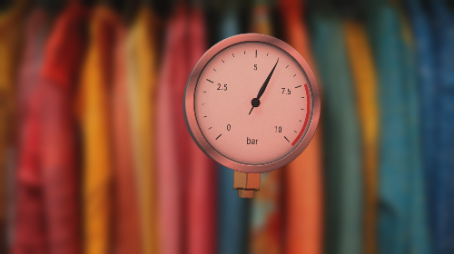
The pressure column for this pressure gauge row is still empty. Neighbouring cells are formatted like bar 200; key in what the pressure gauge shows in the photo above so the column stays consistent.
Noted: bar 6
